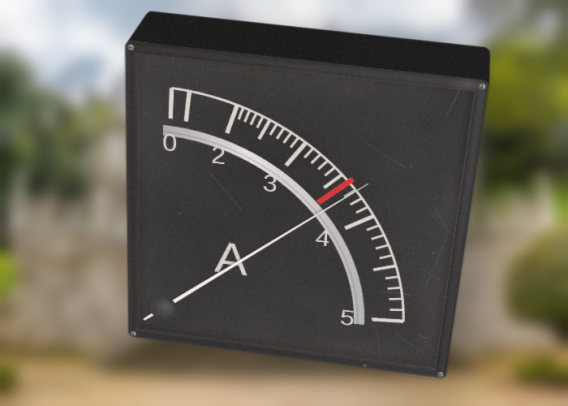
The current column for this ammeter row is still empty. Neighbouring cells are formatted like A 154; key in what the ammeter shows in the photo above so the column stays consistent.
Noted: A 3.7
